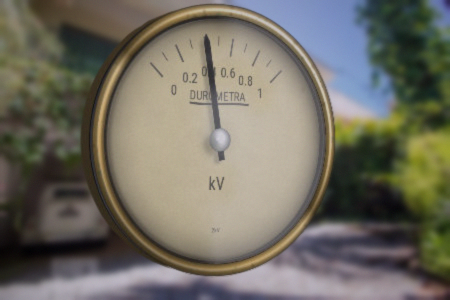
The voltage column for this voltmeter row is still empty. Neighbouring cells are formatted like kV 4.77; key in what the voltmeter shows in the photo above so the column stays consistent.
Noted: kV 0.4
